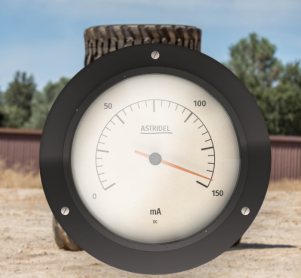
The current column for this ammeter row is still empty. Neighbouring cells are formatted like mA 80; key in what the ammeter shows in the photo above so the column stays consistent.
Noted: mA 145
